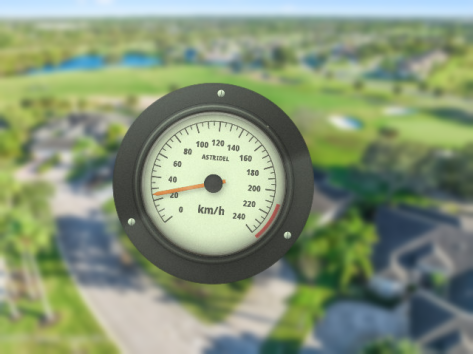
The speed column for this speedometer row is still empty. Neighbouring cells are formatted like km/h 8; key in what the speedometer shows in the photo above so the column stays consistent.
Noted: km/h 25
